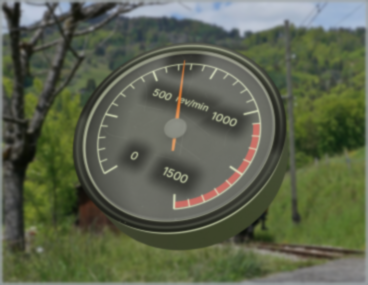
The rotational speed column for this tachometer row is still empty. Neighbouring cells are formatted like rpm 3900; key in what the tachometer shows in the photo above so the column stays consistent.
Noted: rpm 625
